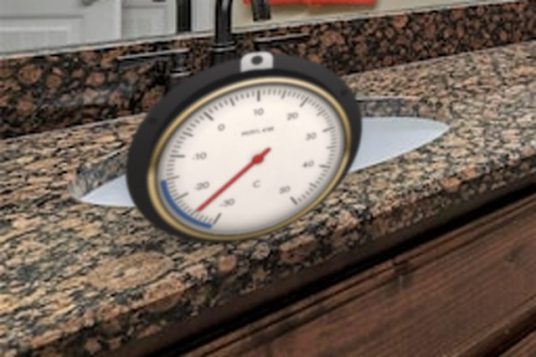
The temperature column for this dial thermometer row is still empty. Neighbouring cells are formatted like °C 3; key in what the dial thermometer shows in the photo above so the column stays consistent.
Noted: °C -25
